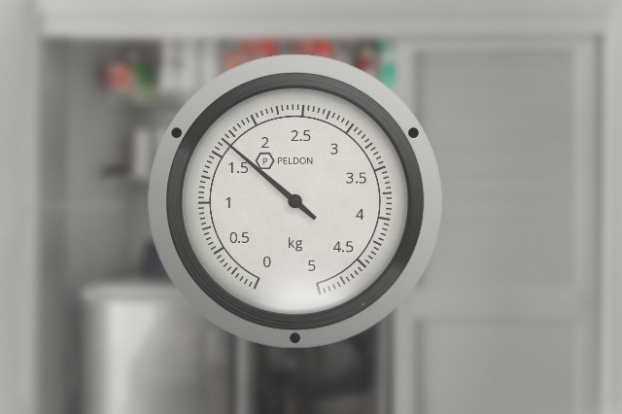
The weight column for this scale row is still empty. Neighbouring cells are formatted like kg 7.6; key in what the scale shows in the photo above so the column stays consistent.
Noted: kg 1.65
